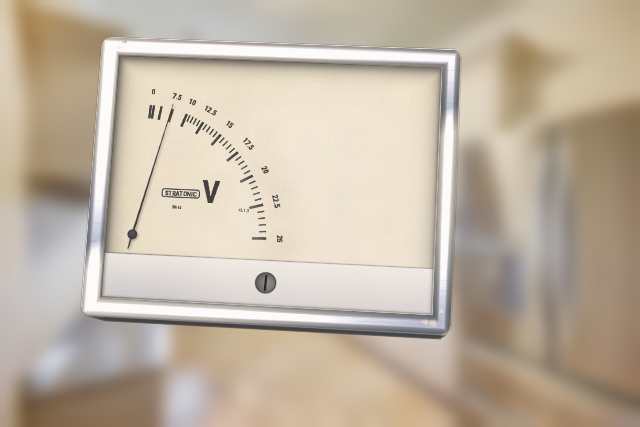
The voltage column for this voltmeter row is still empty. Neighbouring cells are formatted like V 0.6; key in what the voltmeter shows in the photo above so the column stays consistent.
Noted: V 7.5
